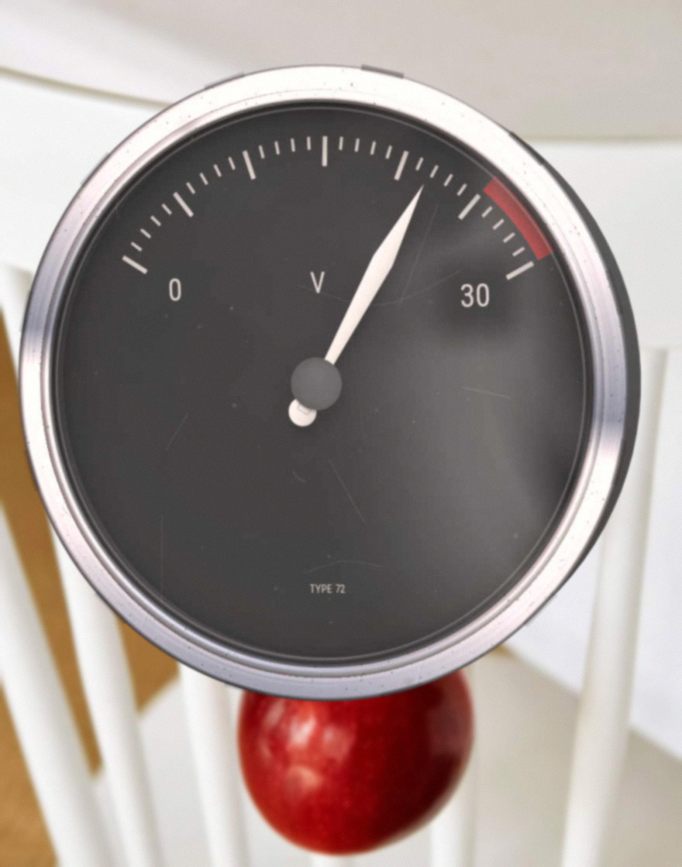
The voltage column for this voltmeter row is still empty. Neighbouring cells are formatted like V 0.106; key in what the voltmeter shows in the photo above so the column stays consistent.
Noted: V 22
